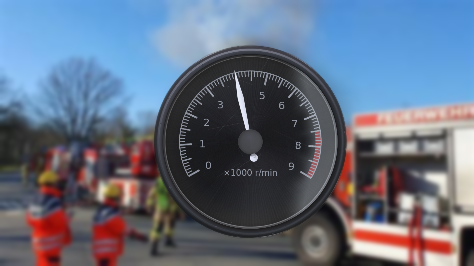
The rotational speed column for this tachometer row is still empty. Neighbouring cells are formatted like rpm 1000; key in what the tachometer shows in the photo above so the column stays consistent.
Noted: rpm 4000
